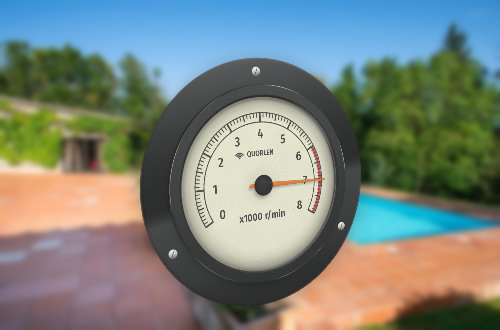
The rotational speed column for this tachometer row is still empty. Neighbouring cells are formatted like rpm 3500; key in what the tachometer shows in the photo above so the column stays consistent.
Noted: rpm 7000
